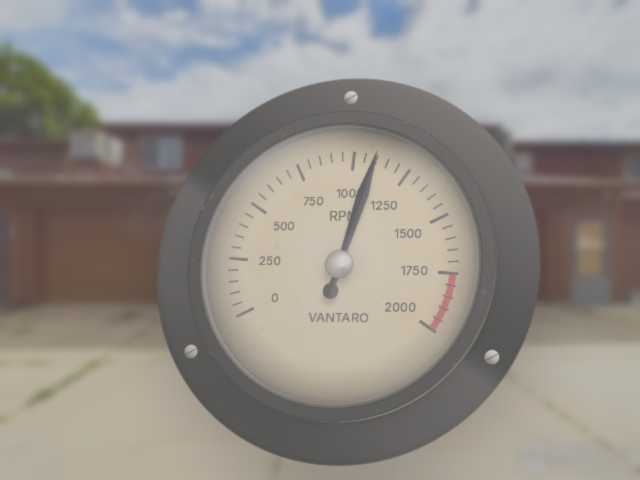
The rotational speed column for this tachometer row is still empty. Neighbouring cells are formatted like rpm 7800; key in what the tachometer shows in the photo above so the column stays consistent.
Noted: rpm 1100
